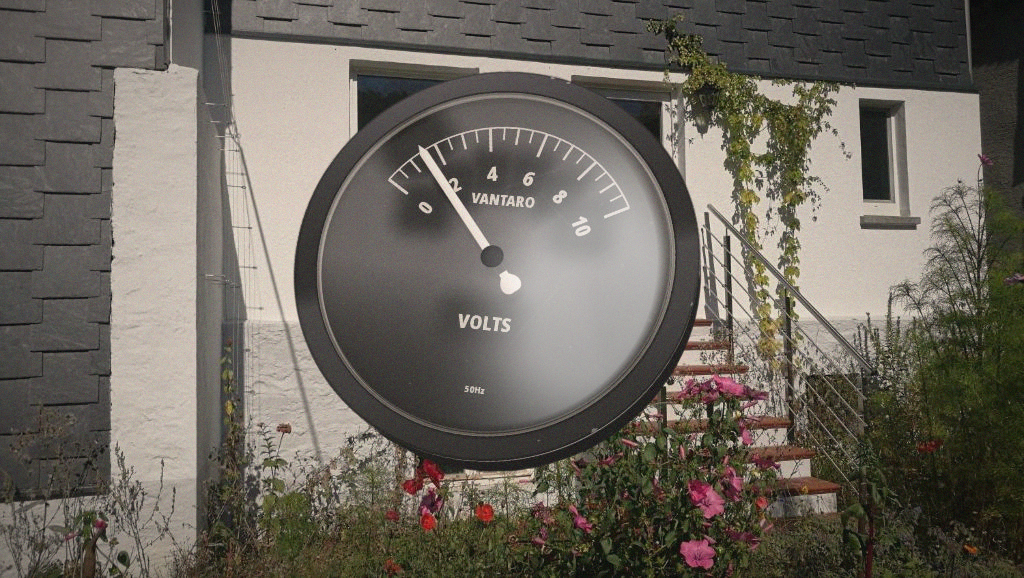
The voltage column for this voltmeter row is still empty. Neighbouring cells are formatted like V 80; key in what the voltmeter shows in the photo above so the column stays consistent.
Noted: V 1.5
